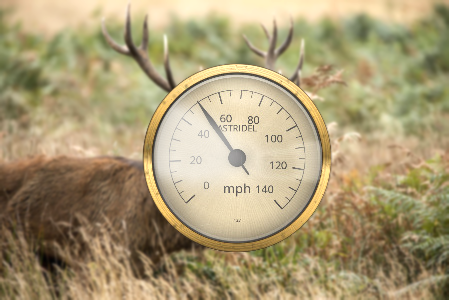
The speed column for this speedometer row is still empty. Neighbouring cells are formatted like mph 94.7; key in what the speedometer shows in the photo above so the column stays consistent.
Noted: mph 50
